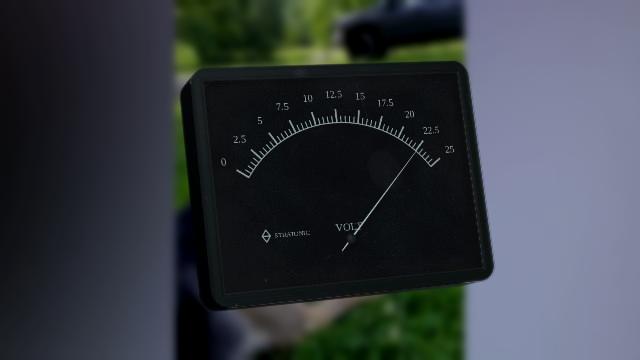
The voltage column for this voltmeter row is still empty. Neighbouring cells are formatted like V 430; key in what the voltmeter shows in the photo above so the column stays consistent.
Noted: V 22.5
